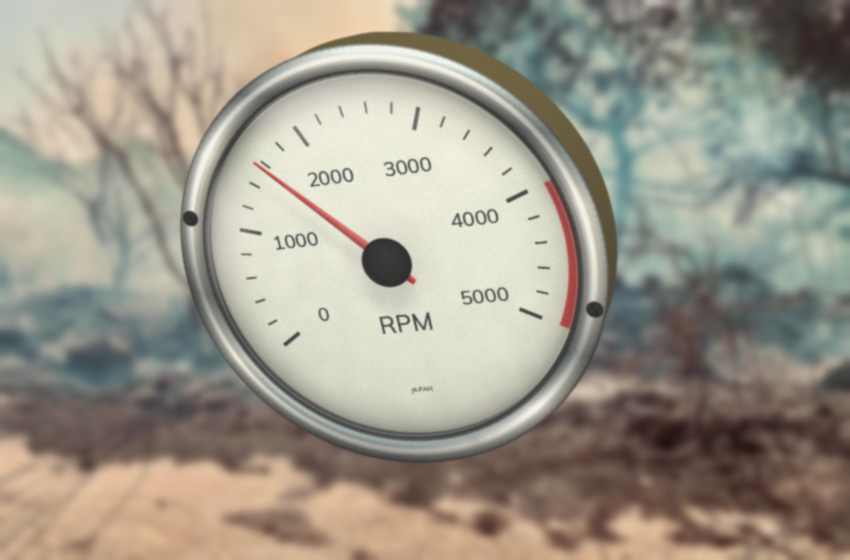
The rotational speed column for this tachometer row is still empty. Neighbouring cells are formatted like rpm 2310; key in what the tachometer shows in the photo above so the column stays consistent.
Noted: rpm 1600
